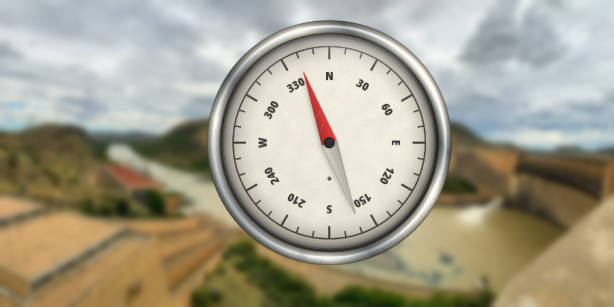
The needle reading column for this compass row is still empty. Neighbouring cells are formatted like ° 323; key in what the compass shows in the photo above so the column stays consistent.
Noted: ° 340
